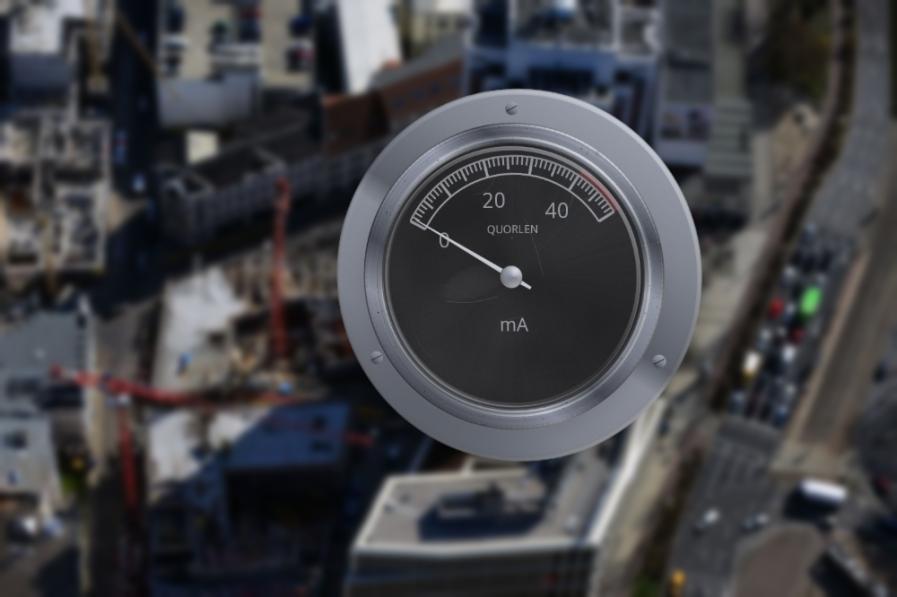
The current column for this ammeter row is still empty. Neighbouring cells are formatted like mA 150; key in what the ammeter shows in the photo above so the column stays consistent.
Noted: mA 1
